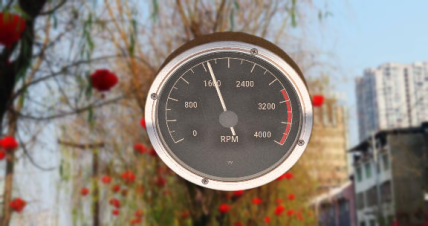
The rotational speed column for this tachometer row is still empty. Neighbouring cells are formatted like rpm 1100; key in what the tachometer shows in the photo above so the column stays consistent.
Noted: rpm 1700
